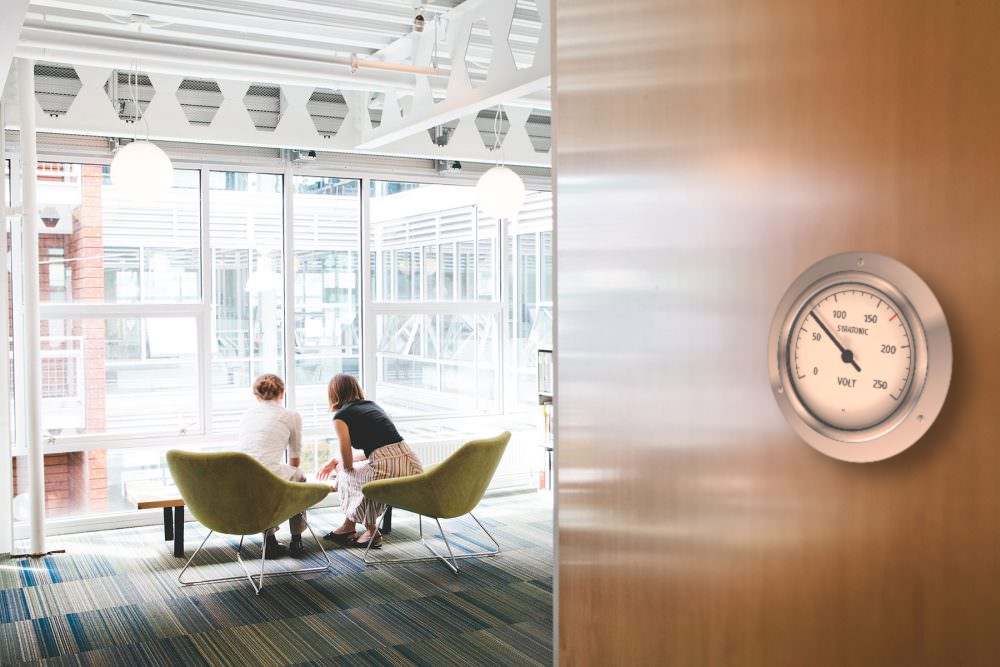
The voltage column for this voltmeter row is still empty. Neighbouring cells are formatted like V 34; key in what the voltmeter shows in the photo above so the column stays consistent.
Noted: V 70
